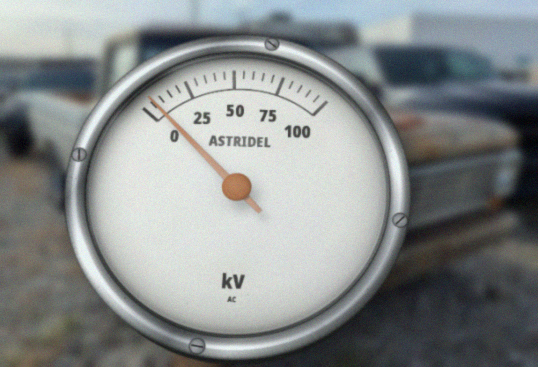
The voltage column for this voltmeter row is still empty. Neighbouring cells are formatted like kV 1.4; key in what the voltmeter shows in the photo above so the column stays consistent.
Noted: kV 5
